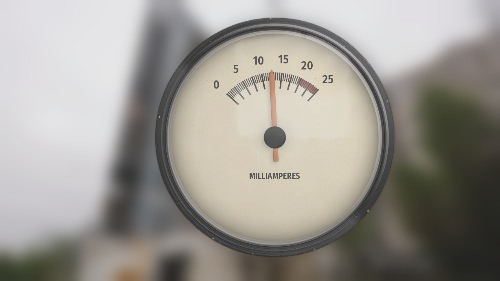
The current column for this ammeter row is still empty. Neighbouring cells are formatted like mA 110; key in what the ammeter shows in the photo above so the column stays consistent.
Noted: mA 12.5
